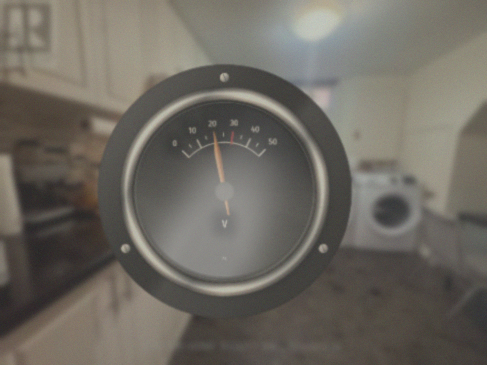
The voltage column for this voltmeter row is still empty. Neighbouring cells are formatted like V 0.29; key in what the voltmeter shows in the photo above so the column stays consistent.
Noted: V 20
